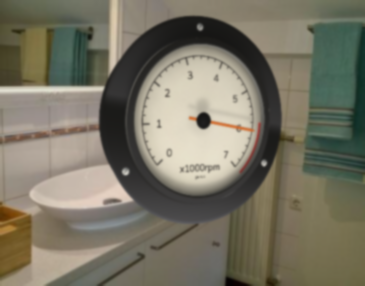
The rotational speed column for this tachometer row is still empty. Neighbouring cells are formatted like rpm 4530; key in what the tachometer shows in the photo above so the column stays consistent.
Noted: rpm 6000
